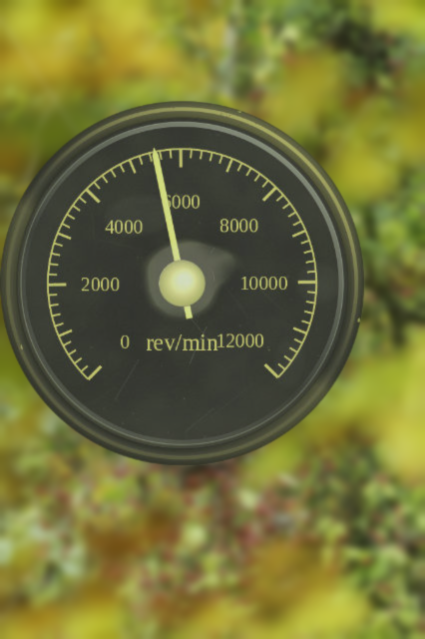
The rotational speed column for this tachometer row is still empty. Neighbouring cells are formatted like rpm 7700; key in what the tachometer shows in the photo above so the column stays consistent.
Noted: rpm 5500
